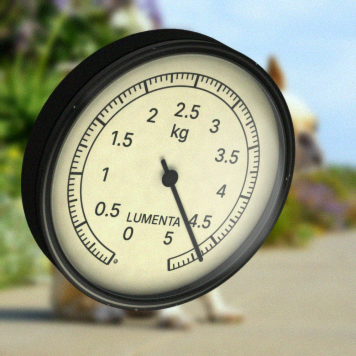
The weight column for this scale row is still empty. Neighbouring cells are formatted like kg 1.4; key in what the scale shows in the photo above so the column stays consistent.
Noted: kg 4.7
